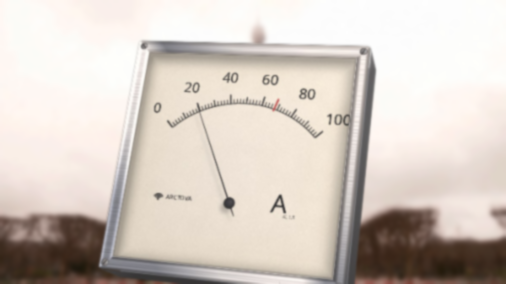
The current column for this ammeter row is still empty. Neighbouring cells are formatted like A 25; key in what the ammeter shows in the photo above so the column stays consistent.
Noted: A 20
